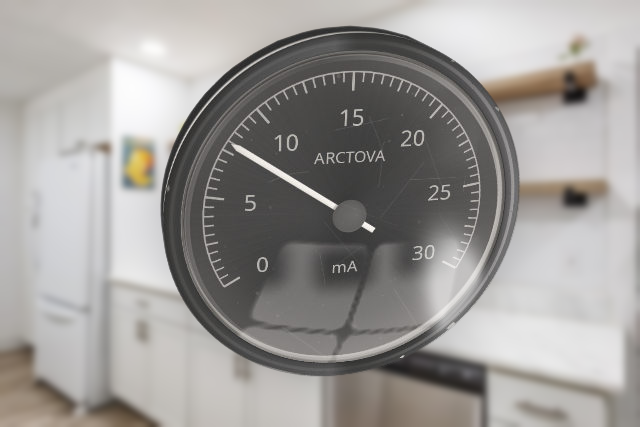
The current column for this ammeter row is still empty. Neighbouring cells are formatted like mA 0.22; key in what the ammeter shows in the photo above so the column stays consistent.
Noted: mA 8
